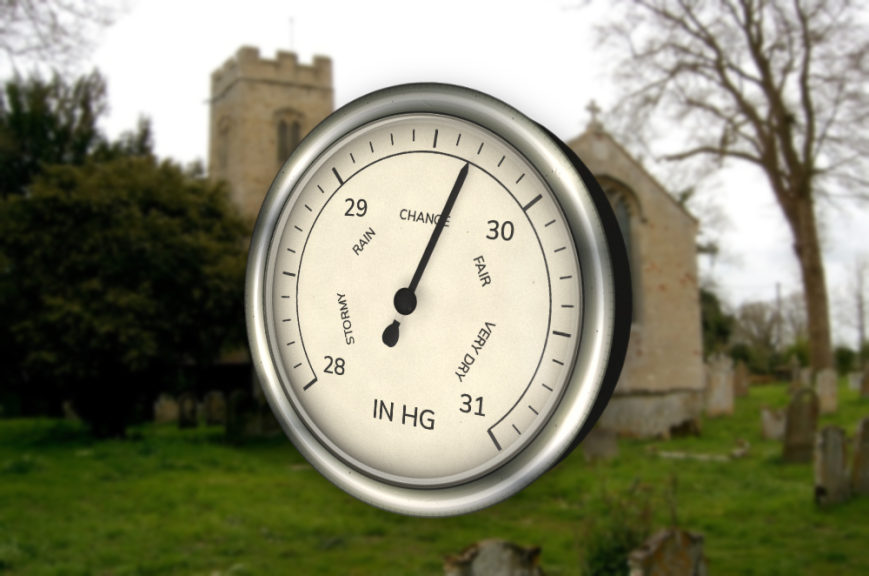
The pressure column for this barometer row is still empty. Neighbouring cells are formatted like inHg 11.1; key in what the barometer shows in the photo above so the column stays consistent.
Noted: inHg 29.7
